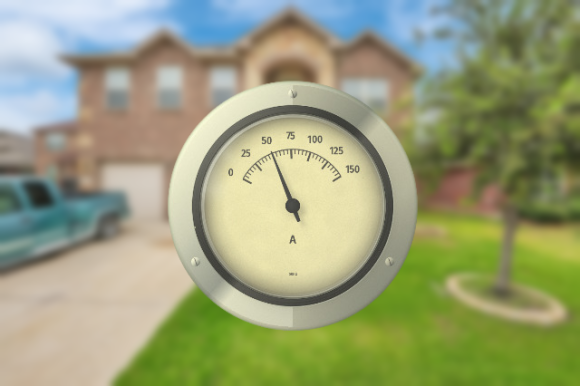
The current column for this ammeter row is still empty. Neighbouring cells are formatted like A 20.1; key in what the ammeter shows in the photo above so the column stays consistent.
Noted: A 50
